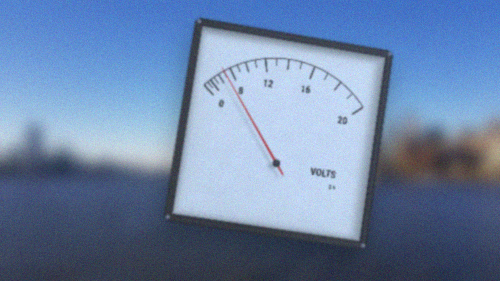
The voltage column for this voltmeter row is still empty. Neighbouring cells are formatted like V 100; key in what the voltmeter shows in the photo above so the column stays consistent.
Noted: V 7
